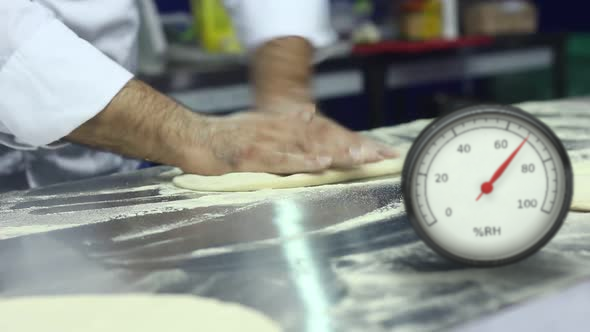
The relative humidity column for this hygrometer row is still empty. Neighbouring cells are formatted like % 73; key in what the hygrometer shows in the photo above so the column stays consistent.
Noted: % 68
